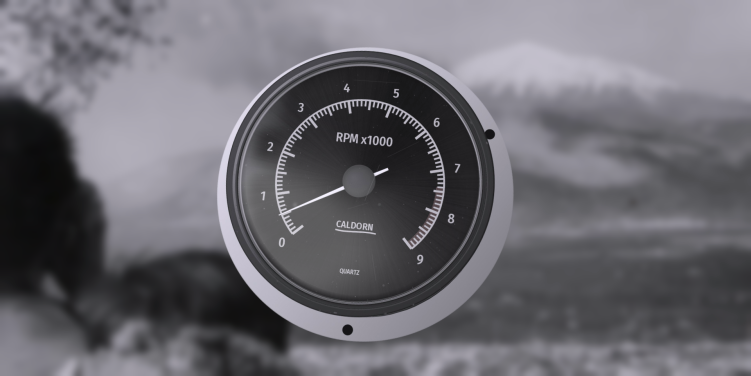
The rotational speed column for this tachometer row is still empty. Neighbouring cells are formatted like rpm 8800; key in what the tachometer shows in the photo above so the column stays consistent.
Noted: rpm 500
